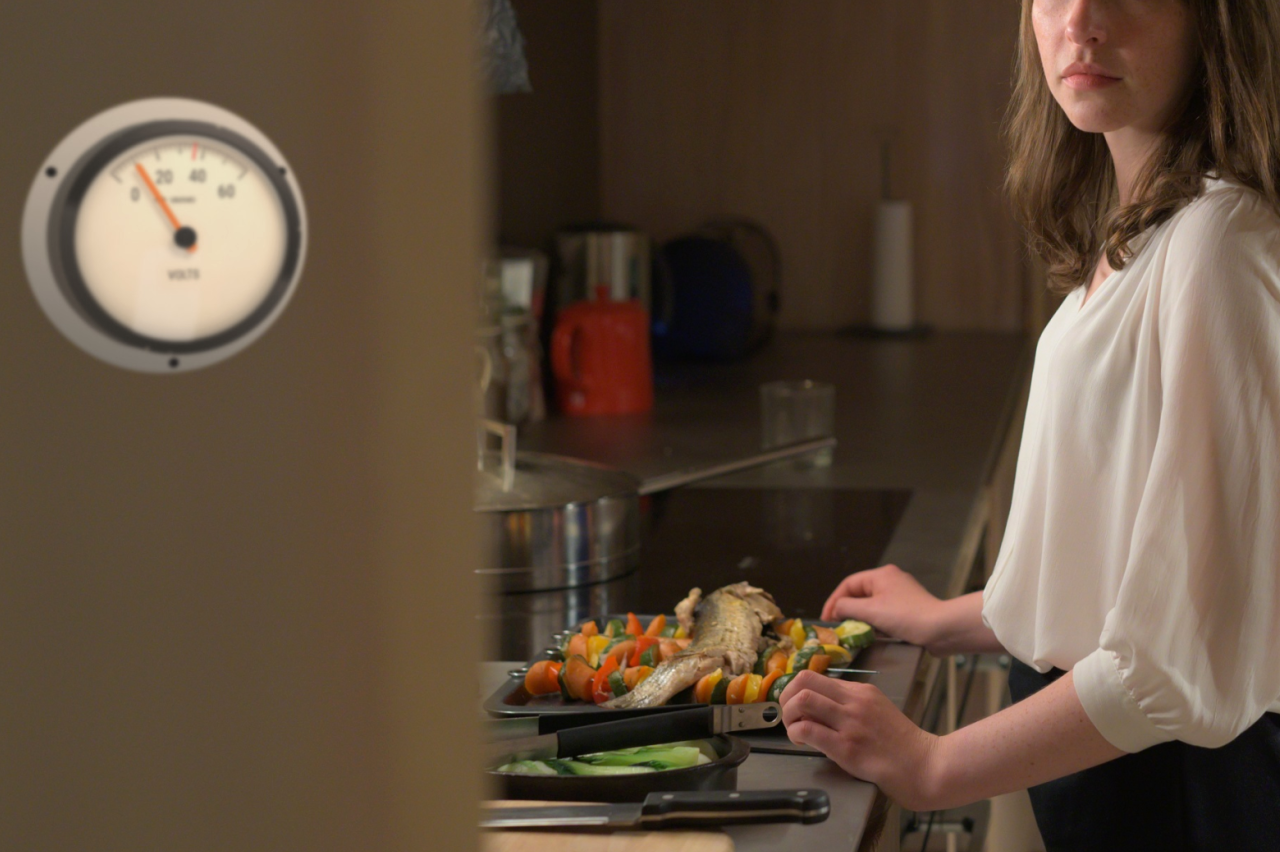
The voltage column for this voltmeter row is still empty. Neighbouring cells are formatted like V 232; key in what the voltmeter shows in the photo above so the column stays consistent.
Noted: V 10
